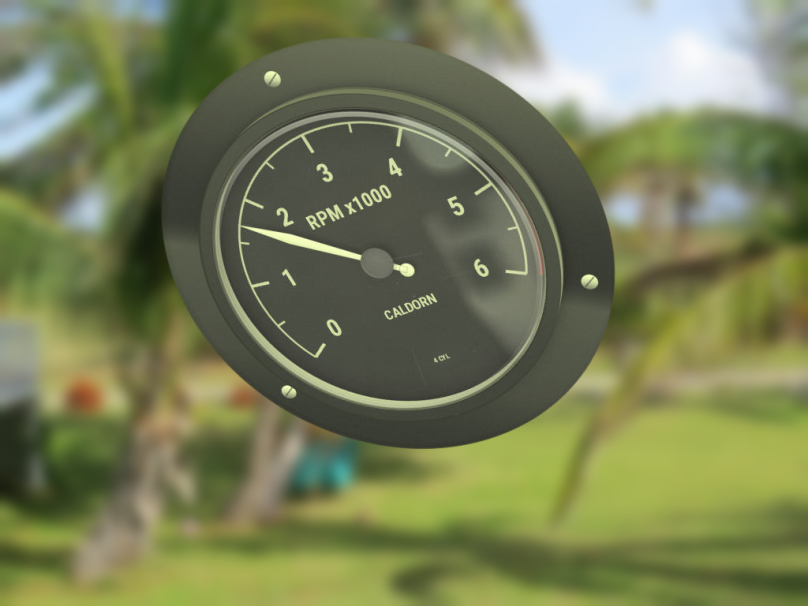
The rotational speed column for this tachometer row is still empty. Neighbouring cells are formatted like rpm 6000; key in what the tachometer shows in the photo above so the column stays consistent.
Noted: rpm 1750
